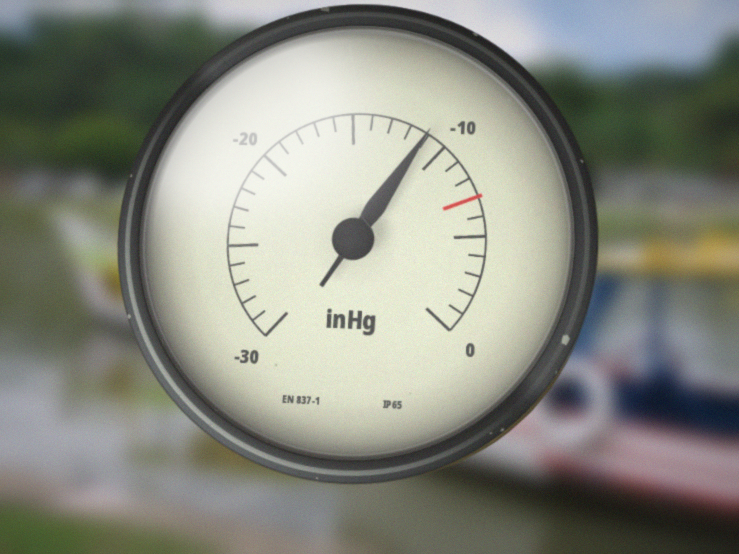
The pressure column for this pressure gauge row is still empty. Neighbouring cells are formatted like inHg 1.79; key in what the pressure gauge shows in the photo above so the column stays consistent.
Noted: inHg -11
